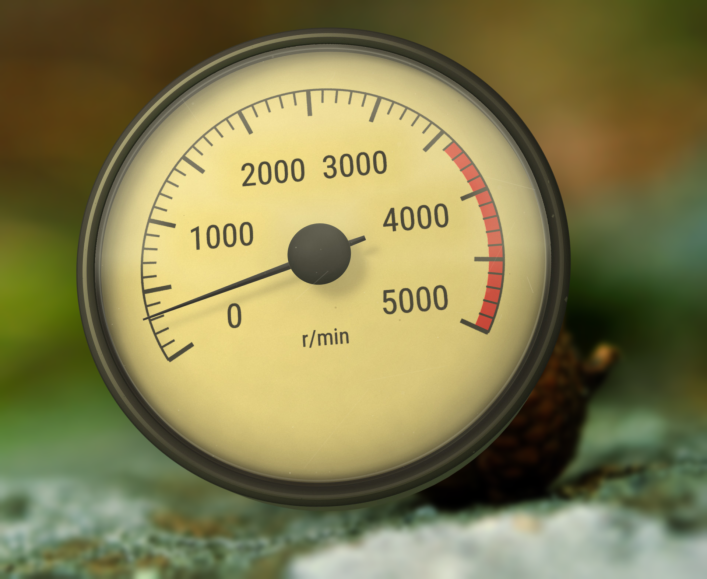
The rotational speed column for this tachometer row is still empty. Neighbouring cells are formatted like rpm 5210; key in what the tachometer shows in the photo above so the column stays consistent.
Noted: rpm 300
